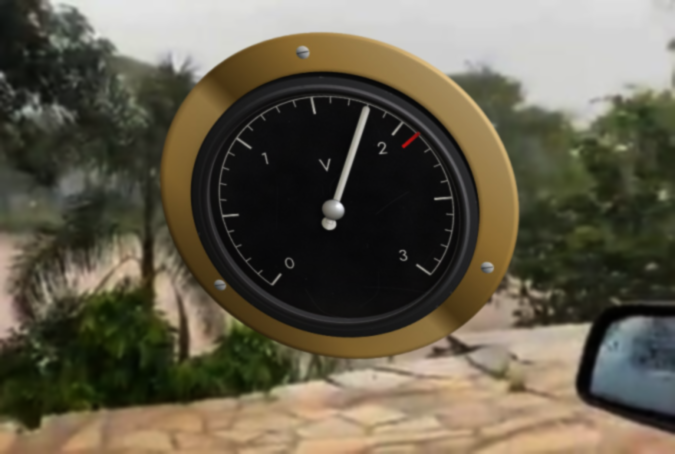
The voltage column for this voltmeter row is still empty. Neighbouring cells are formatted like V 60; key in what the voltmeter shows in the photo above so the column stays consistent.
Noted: V 1.8
